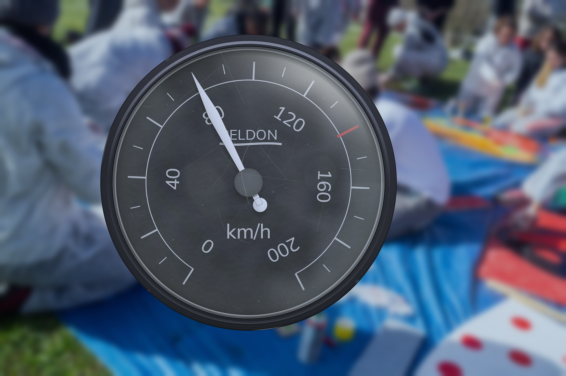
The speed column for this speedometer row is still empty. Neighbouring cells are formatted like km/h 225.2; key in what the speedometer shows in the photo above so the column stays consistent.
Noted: km/h 80
